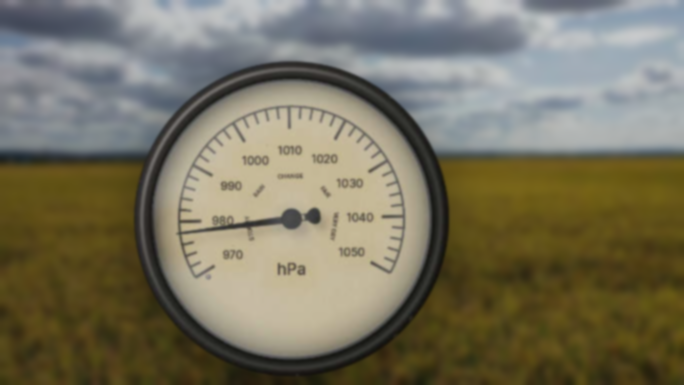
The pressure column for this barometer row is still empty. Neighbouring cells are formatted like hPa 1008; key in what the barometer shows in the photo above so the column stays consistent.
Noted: hPa 978
